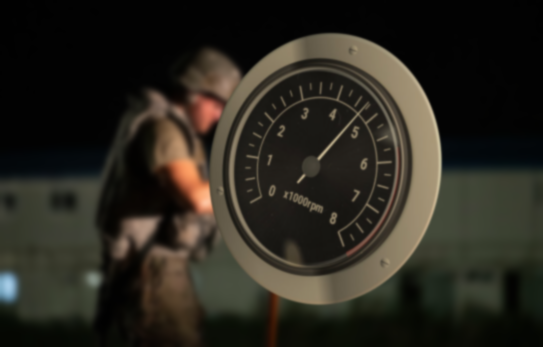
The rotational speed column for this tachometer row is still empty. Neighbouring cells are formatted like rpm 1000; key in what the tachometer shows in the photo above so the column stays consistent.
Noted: rpm 4750
